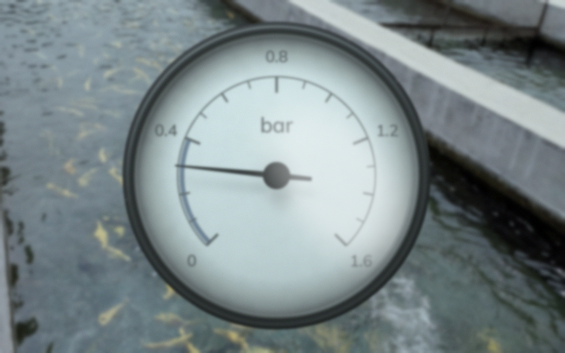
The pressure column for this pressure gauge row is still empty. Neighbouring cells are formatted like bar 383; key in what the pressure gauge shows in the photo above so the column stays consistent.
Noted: bar 0.3
